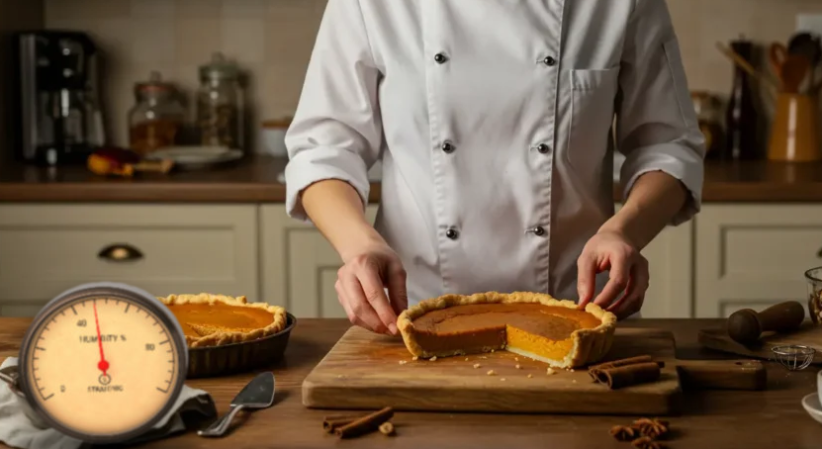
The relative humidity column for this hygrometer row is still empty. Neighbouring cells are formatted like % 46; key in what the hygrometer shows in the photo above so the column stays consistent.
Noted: % 48
